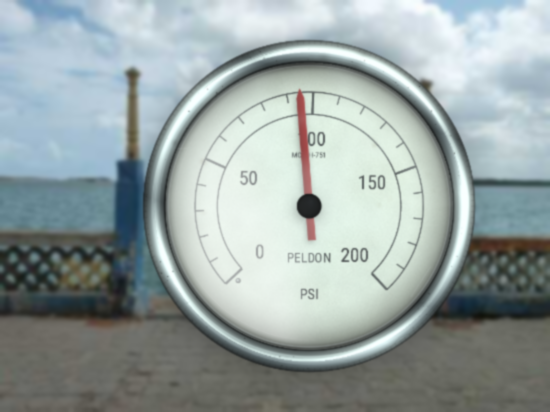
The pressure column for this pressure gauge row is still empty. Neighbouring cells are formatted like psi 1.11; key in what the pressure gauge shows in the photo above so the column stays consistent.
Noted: psi 95
